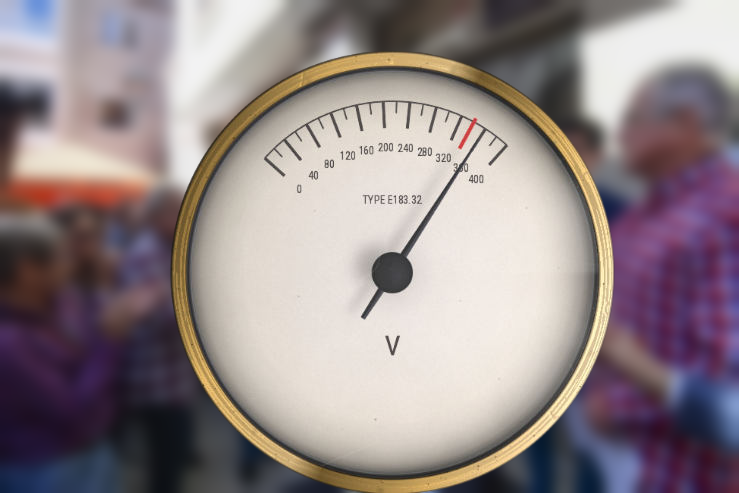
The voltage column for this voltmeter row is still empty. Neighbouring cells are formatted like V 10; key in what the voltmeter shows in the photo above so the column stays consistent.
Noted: V 360
